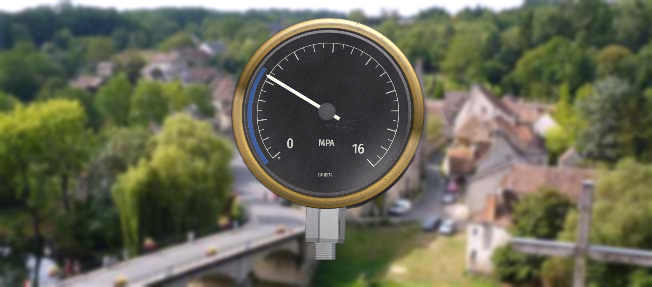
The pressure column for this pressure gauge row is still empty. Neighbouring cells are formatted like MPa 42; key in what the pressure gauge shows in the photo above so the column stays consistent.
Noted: MPa 4.25
